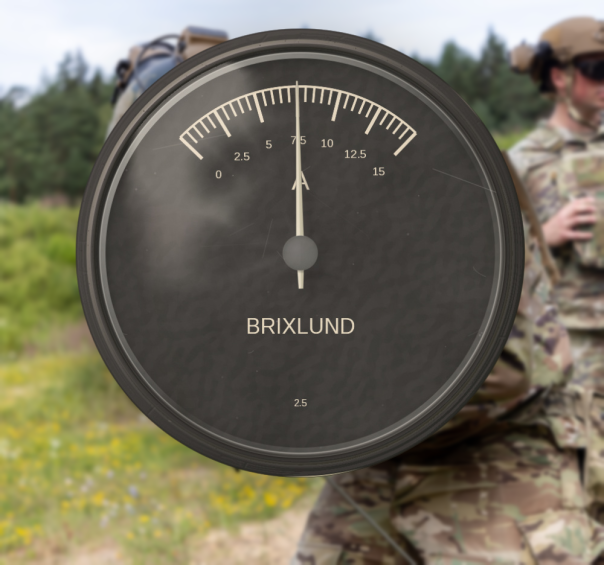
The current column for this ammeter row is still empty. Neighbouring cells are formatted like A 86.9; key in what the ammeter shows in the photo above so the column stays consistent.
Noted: A 7.5
